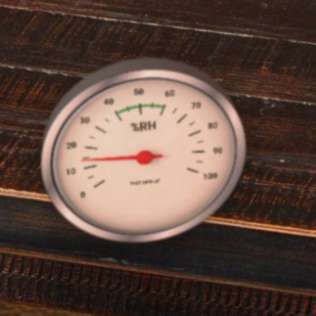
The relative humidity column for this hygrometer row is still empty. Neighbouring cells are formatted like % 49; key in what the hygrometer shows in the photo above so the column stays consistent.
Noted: % 15
